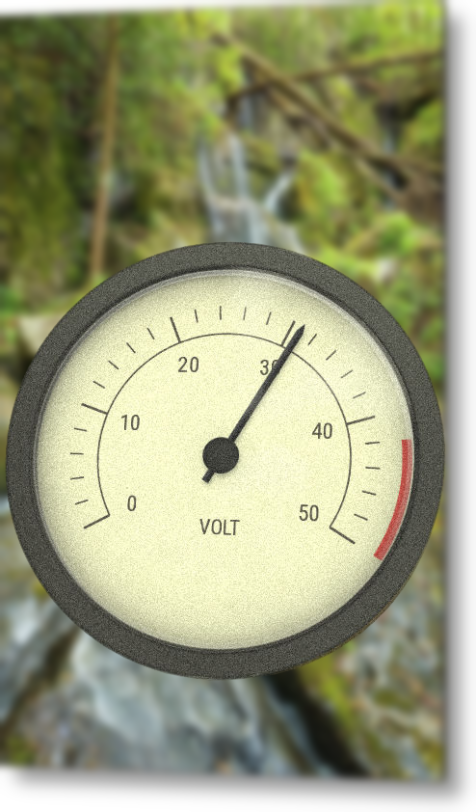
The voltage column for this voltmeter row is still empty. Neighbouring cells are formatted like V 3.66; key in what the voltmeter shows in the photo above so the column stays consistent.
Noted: V 31
